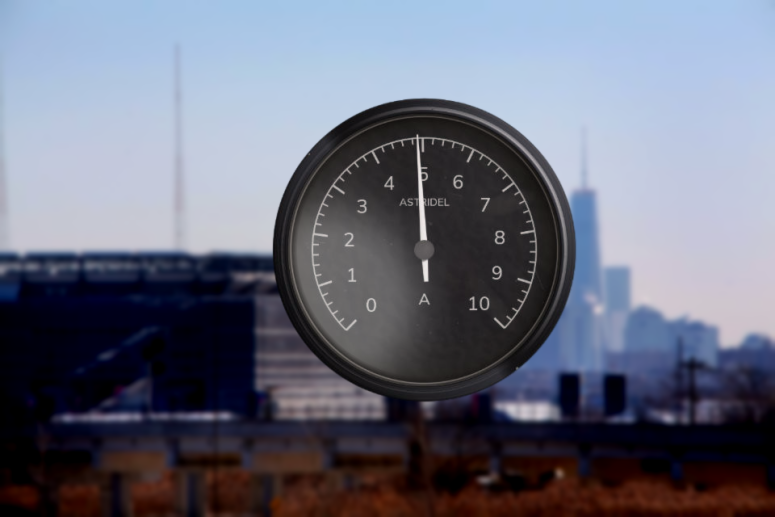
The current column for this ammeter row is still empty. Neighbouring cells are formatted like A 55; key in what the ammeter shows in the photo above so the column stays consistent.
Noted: A 4.9
